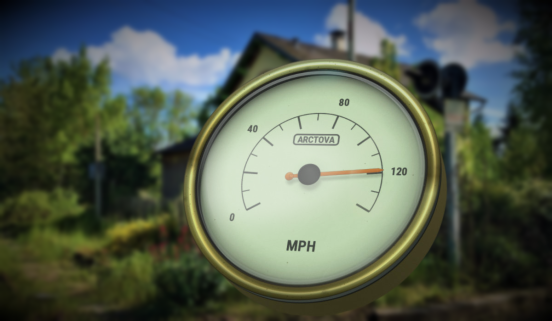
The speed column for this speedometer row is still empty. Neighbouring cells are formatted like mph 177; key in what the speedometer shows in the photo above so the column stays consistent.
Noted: mph 120
